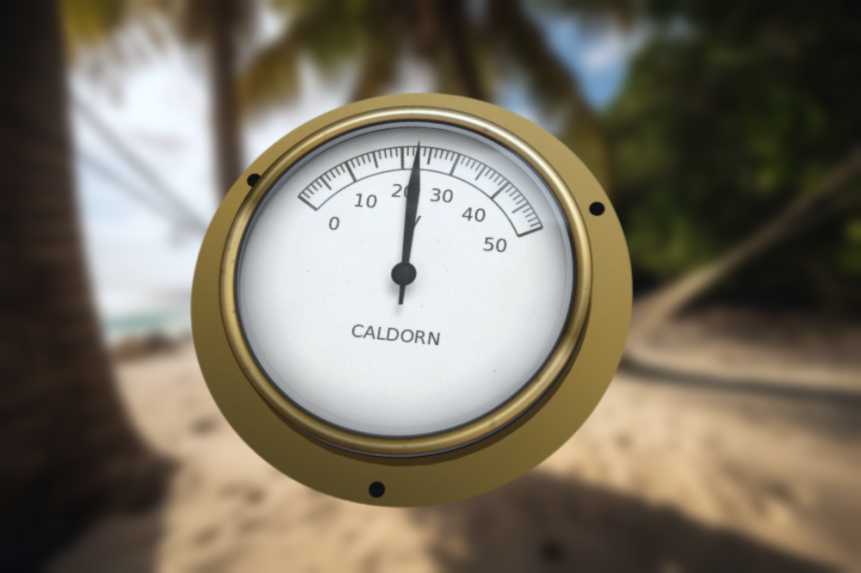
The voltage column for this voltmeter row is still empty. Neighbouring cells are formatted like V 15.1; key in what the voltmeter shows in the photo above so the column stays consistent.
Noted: V 23
